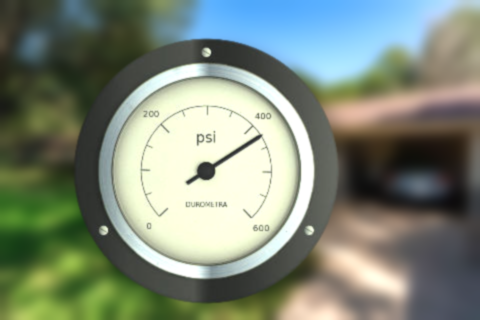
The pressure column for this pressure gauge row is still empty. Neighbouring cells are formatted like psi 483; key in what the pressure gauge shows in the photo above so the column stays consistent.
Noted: psi 425
